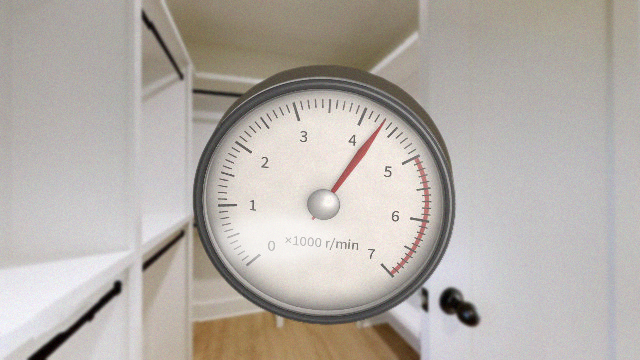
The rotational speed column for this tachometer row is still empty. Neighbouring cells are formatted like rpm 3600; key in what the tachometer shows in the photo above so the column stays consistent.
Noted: rpm 4300
